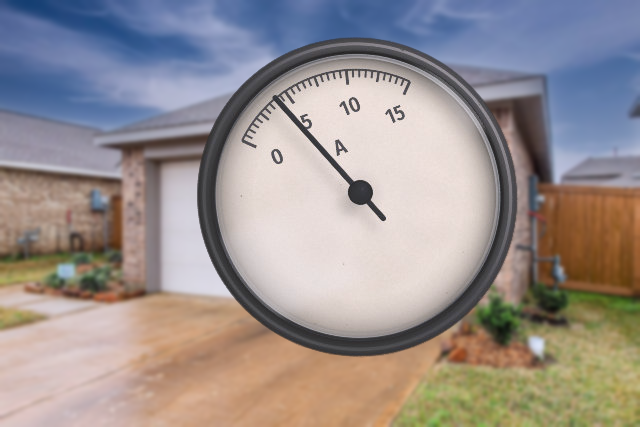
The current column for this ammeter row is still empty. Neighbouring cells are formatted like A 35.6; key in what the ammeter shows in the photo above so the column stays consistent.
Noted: A 4
